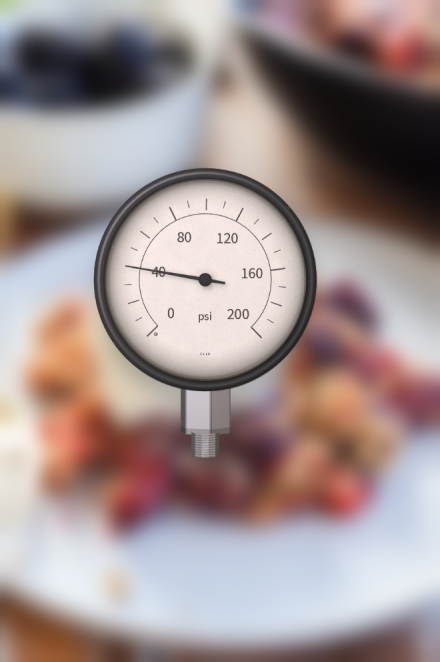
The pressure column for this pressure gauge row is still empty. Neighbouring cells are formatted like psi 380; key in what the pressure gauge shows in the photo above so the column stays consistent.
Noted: psi 40
